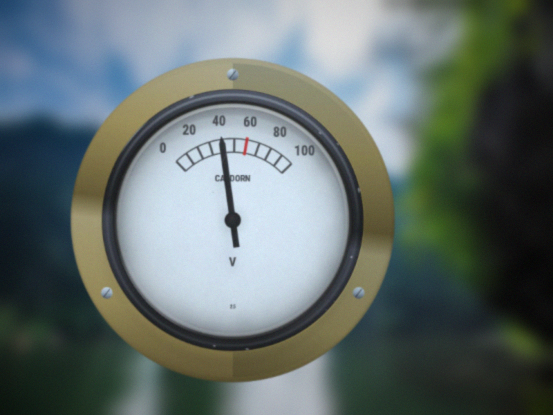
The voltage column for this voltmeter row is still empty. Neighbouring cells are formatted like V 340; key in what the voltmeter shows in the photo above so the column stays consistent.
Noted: V 40
